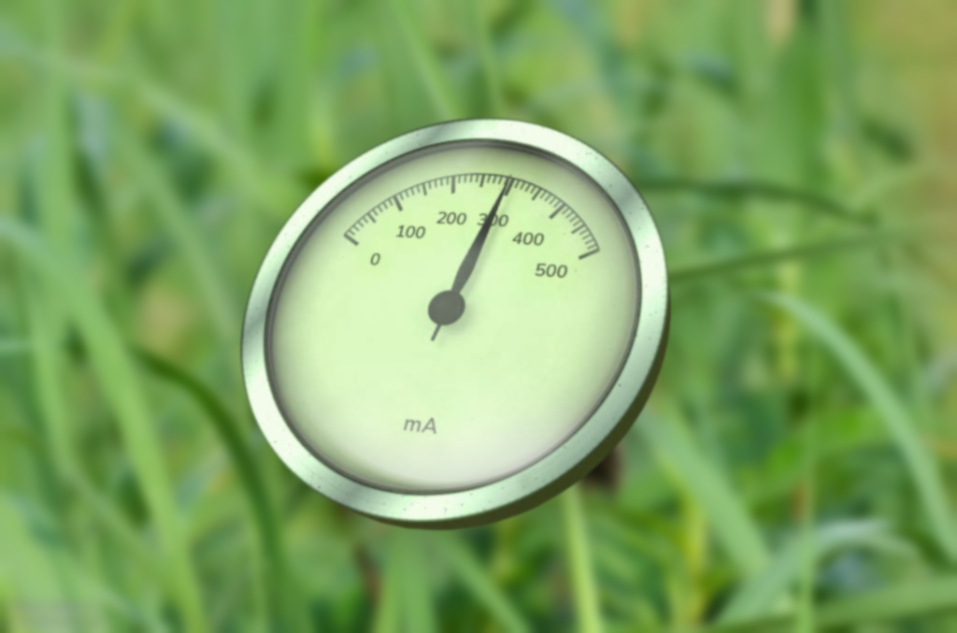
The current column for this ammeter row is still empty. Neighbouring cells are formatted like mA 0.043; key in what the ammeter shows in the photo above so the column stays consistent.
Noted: mA 300
